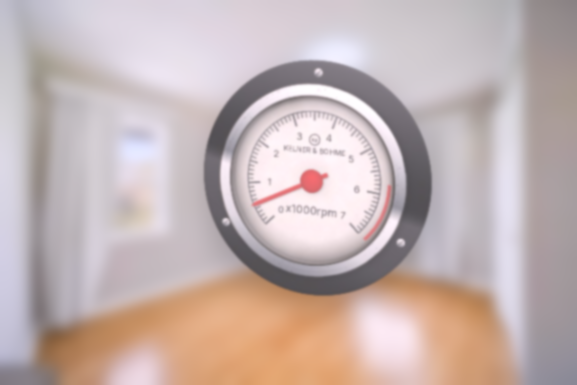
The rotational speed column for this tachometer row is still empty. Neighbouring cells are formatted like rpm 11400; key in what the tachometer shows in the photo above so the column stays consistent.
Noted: rpm 500
